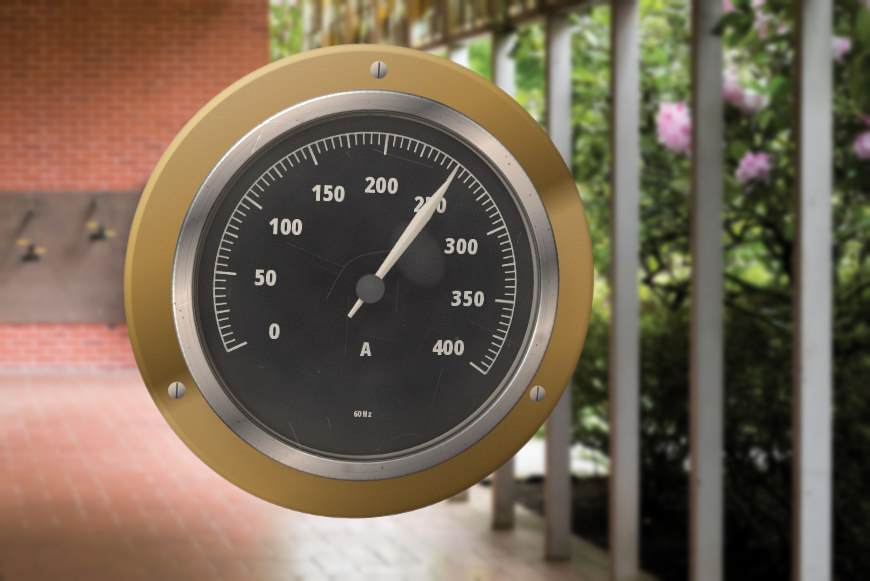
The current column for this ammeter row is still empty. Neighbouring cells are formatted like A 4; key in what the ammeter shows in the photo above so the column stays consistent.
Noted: A 250
